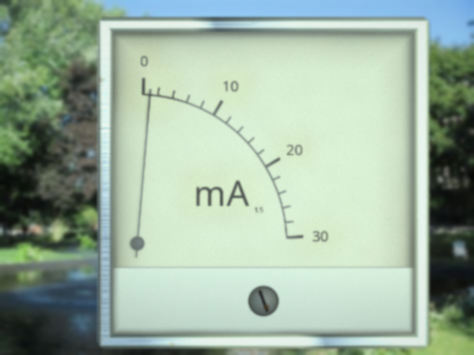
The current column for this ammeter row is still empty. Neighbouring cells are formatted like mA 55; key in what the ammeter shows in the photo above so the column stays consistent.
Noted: mA 1
